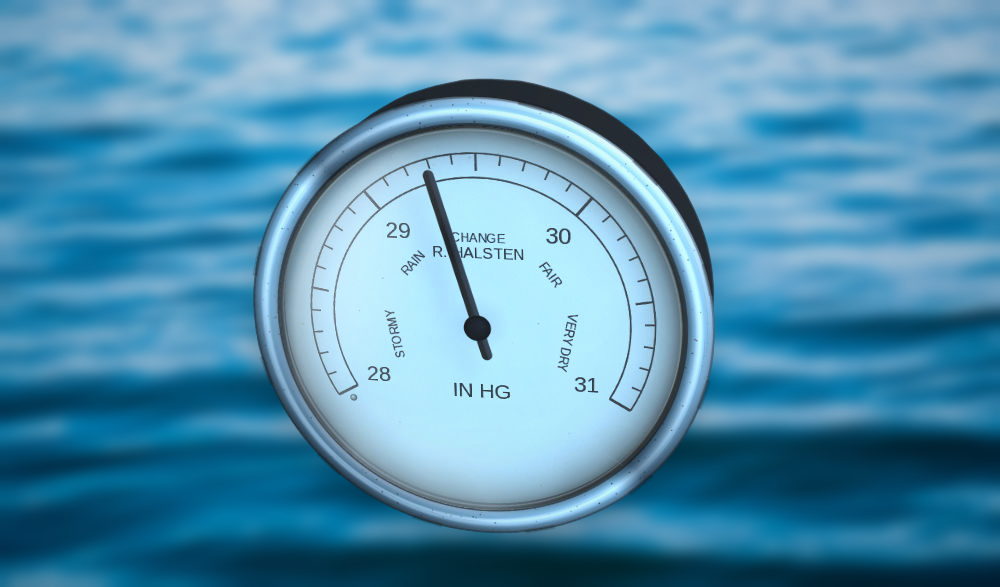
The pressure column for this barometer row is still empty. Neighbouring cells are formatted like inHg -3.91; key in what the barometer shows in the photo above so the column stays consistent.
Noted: inHg 29.3
